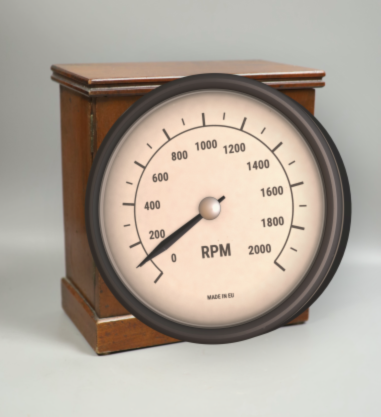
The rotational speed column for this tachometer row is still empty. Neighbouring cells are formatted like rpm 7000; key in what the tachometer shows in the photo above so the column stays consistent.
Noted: rpm 100
